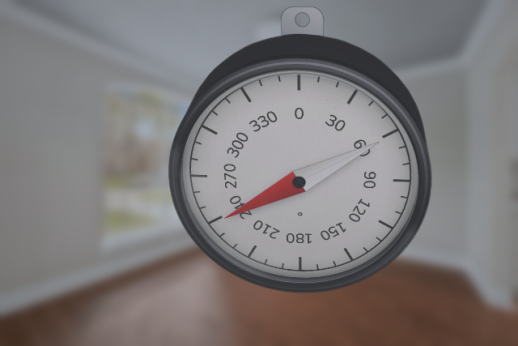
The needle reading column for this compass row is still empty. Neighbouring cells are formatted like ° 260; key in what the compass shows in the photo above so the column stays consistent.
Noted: ° 240
